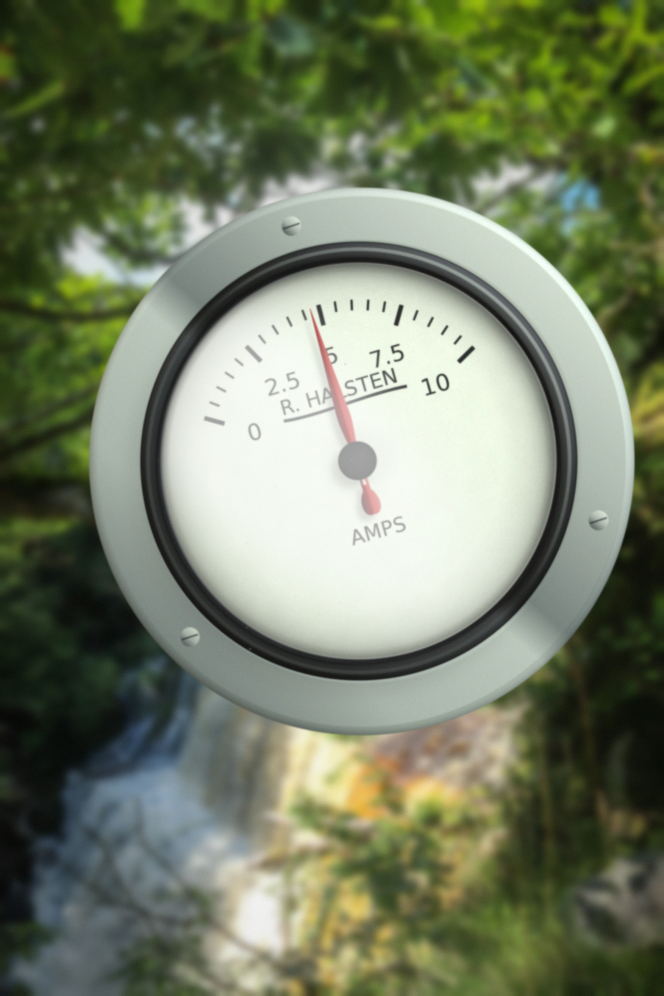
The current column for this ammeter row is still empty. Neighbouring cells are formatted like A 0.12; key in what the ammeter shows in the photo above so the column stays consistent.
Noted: A 4.75
